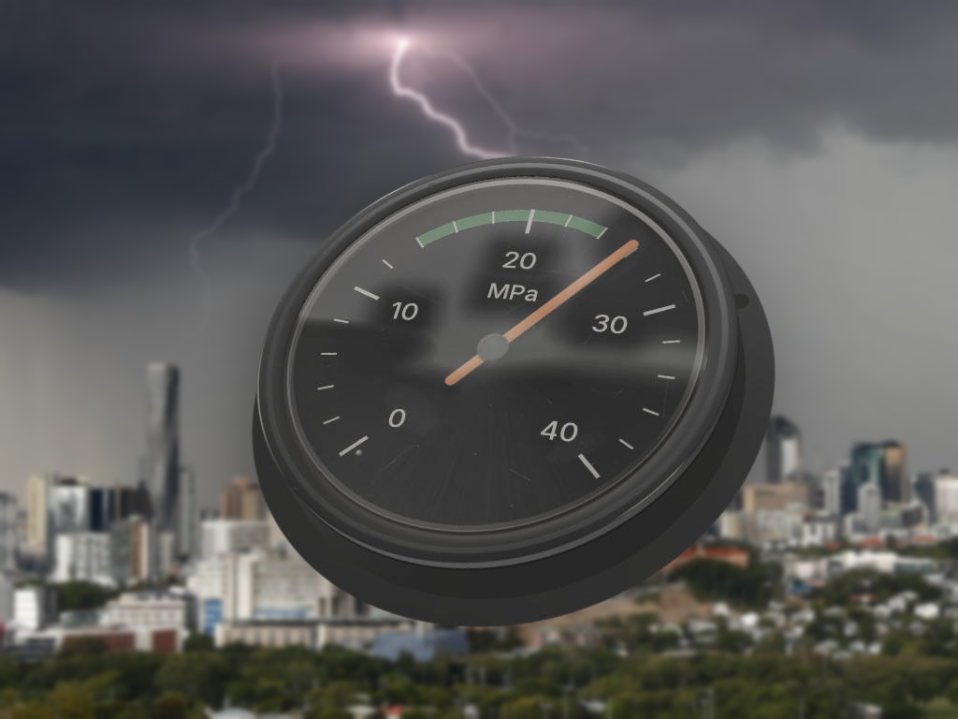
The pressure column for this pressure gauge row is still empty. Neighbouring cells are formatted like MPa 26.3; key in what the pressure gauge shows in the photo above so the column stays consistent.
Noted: MPa 26
